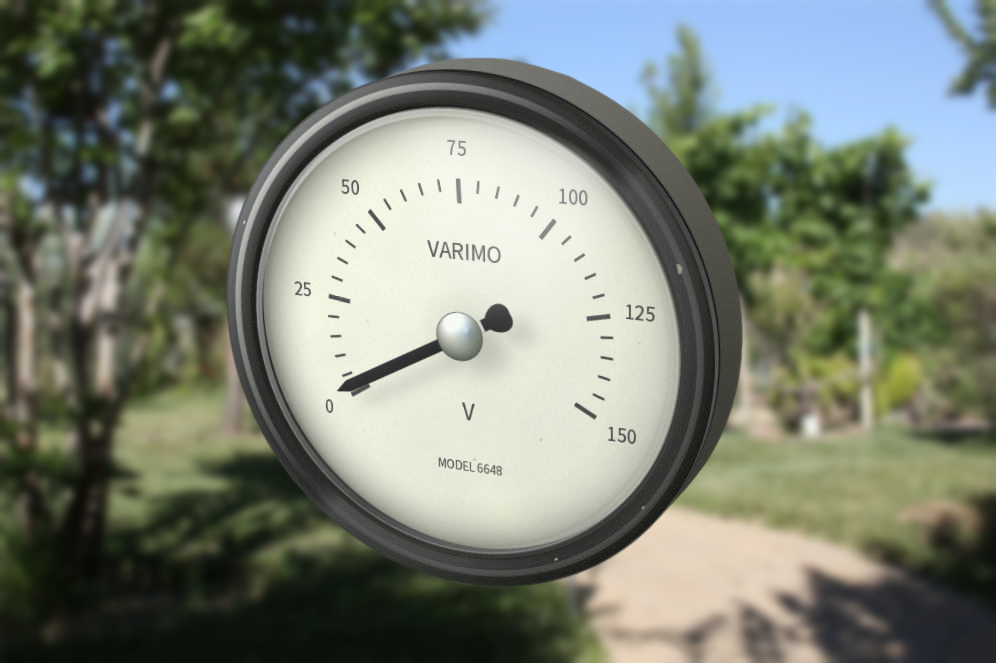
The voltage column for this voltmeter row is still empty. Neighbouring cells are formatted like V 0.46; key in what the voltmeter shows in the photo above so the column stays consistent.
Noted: V 2.5
